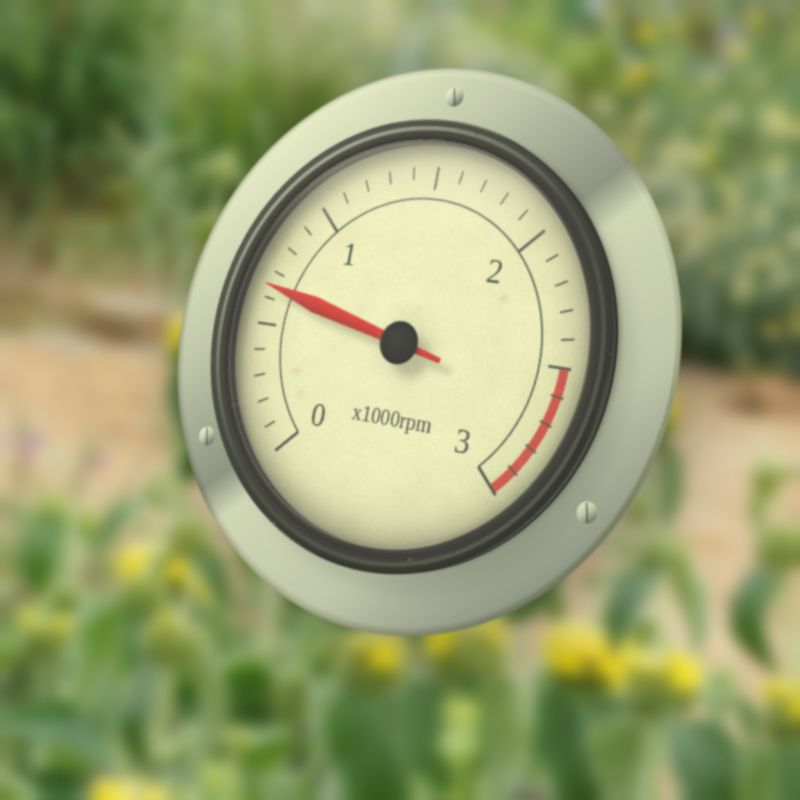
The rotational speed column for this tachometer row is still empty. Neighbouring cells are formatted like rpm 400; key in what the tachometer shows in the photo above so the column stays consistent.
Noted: rpm 650
